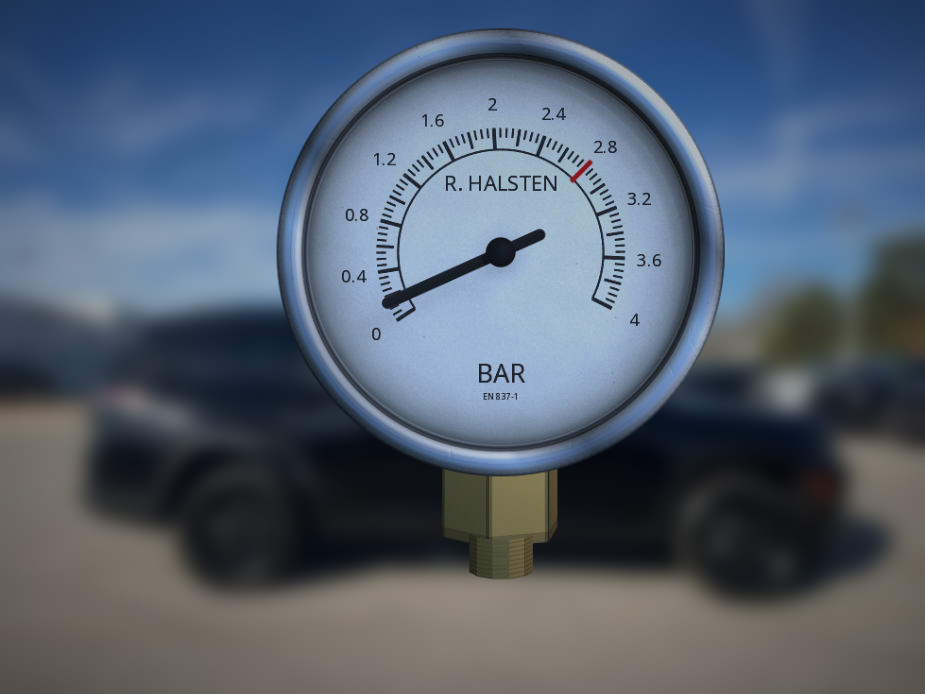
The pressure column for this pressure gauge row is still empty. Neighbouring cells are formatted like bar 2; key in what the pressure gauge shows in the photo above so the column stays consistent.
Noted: bar 0.15
